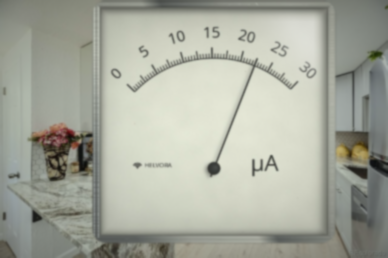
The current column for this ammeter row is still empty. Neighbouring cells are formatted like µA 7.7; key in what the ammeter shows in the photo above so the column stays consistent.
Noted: µA 22.5
